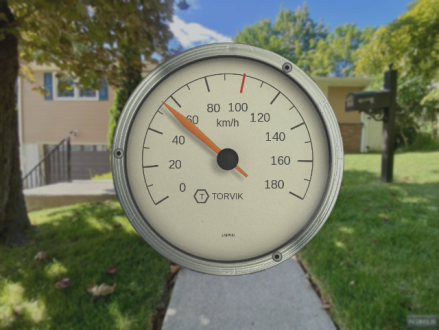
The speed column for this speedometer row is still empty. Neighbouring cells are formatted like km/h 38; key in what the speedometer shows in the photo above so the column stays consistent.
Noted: km/h 55
